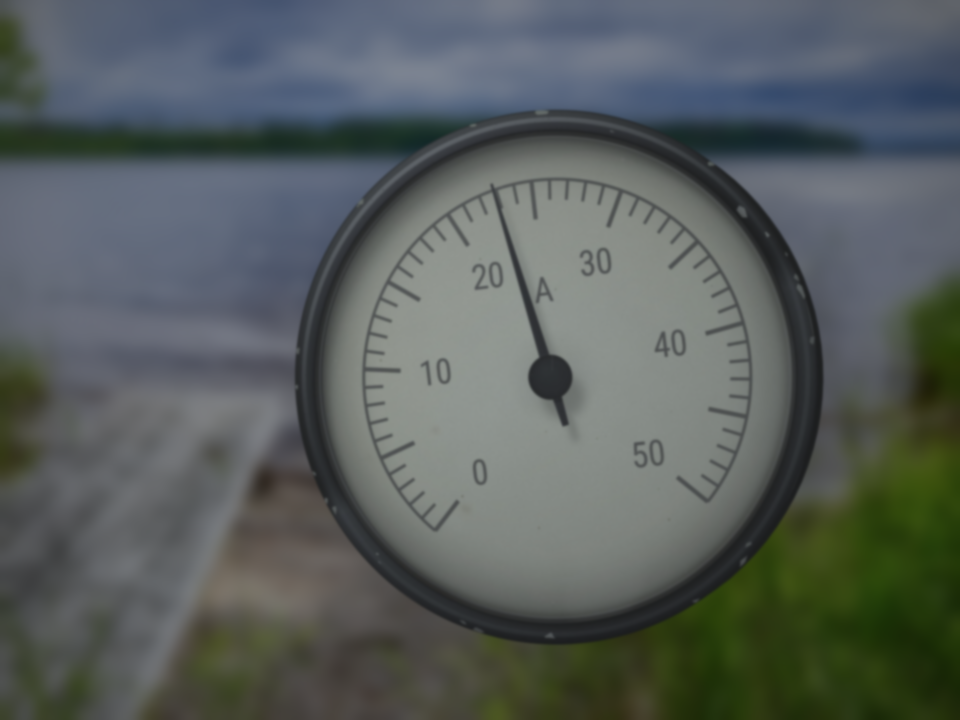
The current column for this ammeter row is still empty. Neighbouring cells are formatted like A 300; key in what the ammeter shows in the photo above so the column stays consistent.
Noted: A 23
